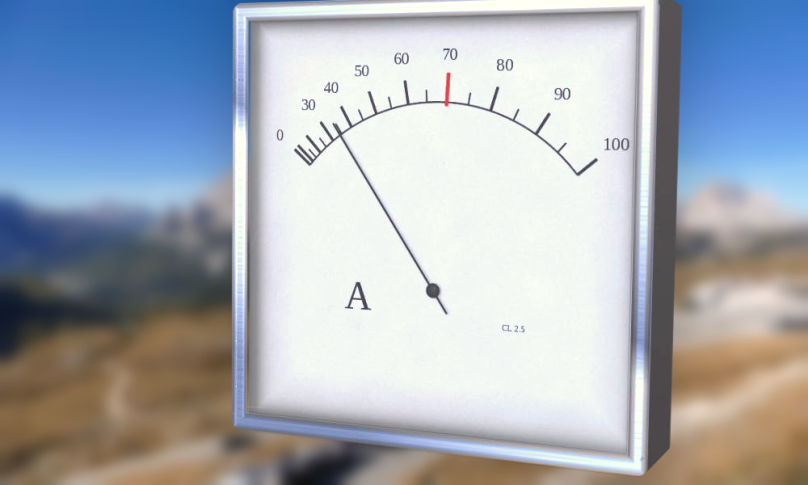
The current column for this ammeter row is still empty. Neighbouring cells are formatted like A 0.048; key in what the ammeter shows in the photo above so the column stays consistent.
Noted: A 35
